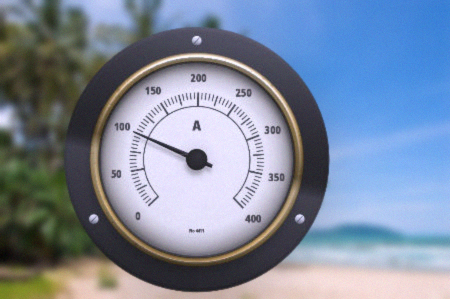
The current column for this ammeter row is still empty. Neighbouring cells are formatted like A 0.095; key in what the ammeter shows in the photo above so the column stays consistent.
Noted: A 100
